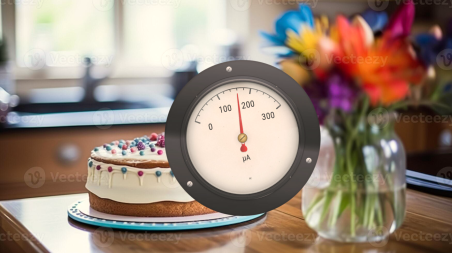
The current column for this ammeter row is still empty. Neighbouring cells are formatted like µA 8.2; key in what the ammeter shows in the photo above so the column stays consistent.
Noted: µA 160
